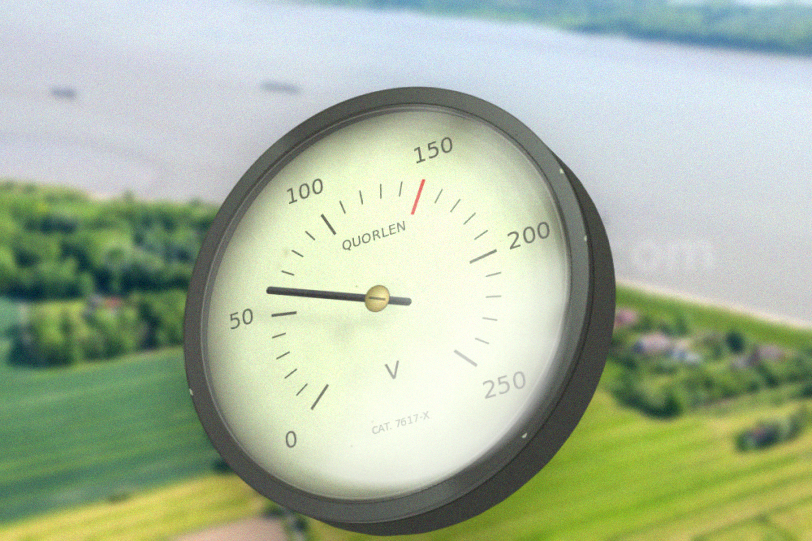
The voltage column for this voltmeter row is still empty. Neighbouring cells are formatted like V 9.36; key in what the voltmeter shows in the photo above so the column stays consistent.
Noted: V 60
